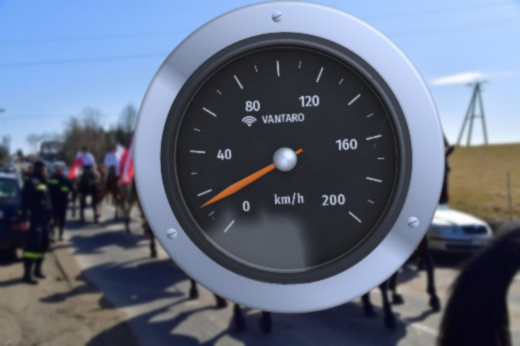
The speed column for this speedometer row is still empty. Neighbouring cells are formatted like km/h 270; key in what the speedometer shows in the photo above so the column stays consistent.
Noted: km/h 15
